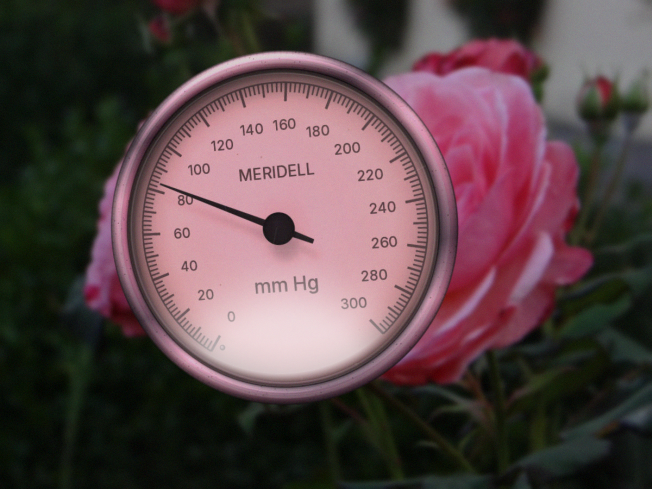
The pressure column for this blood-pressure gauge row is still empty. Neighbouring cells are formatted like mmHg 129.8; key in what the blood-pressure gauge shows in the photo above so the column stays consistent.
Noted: mmHg 84
